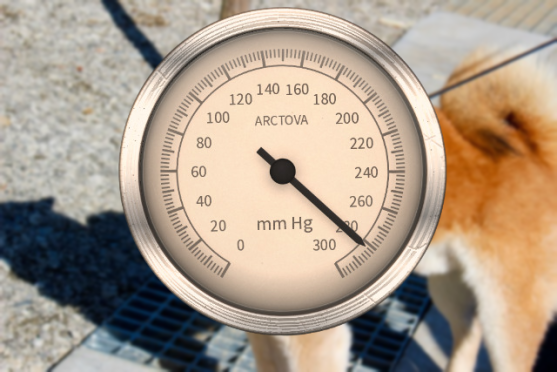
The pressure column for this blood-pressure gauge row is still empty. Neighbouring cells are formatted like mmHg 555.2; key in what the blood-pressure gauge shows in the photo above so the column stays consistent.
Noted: mmHg 282
